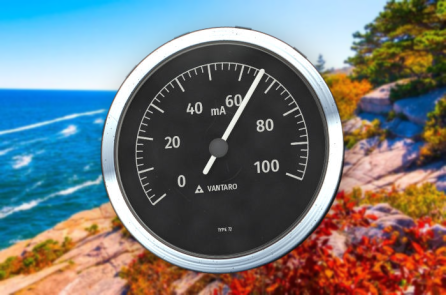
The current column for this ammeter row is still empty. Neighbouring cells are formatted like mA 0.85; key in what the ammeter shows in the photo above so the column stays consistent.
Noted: mA 66
